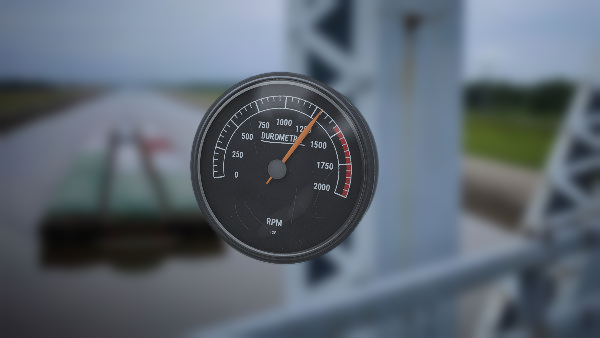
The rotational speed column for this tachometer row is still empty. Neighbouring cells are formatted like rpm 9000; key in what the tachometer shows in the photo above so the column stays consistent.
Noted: rpm 1300
